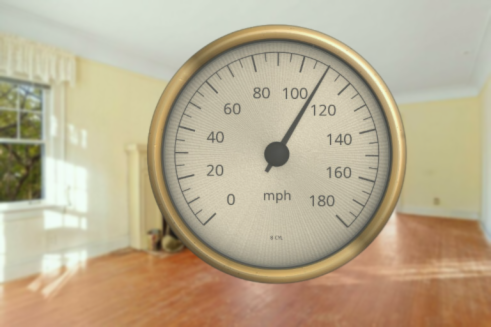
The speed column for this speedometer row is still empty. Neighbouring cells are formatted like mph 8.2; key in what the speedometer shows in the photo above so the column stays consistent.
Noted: mph 110
